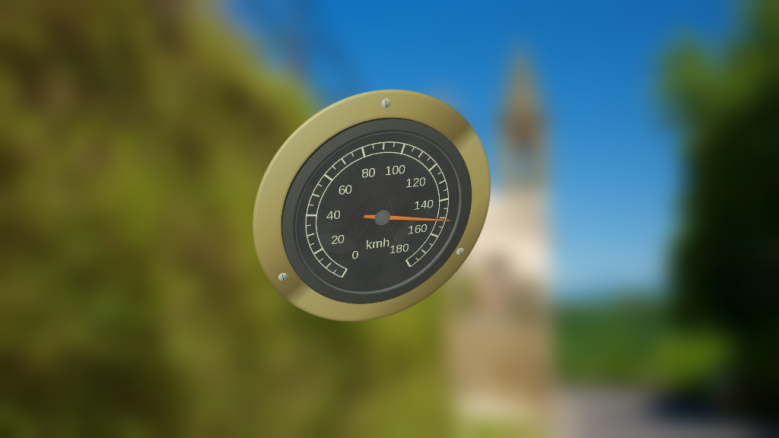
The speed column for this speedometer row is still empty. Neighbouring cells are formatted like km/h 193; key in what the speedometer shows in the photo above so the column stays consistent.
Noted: km/h 150
